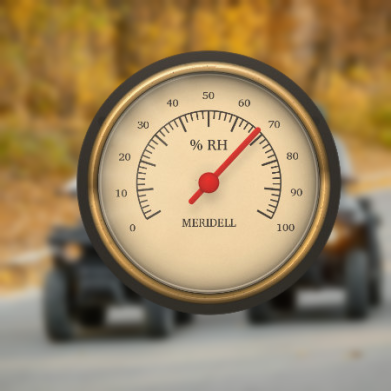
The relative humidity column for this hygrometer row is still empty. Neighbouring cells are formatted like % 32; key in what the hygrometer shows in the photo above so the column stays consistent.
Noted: % 68
